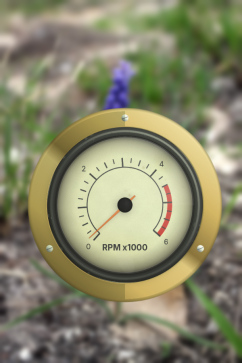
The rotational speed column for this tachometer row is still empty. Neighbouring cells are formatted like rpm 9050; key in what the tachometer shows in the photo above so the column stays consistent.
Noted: rpm 125
